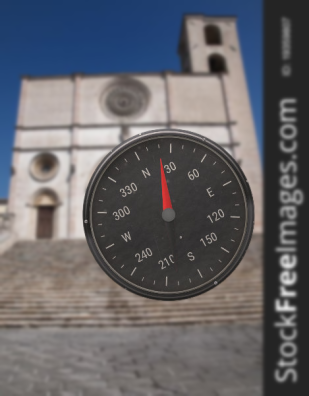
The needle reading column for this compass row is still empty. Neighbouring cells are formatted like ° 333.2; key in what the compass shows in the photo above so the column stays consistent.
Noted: ° 20
